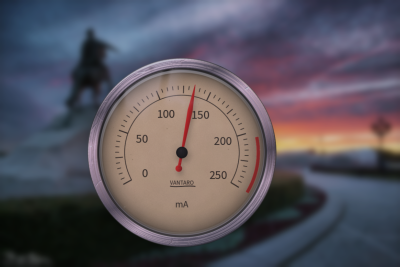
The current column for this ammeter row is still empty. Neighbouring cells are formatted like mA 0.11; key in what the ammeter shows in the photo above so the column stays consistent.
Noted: mA 135
